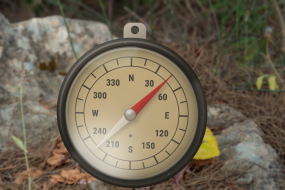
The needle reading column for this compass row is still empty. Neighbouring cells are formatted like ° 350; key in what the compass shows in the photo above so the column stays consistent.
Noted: ° 45
